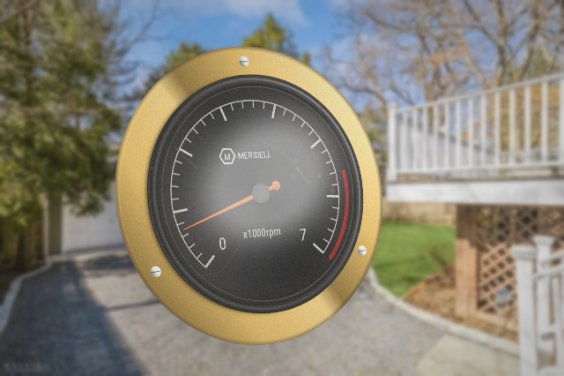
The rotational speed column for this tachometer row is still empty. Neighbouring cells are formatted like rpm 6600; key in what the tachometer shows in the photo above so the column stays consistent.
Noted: rpm 700
